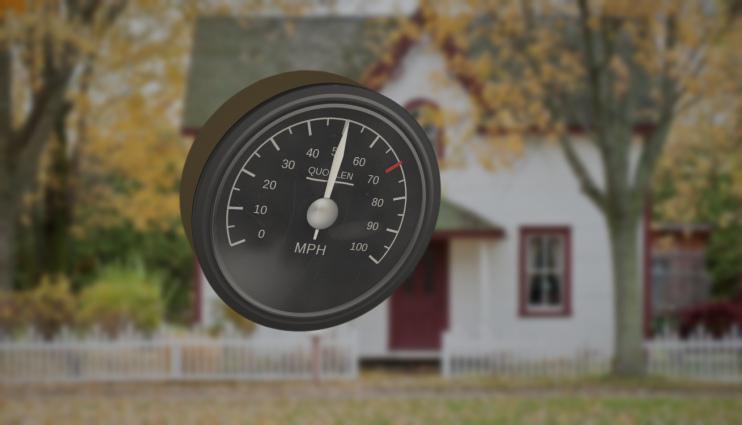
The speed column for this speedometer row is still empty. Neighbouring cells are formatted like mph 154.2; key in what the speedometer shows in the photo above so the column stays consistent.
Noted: mph 50
